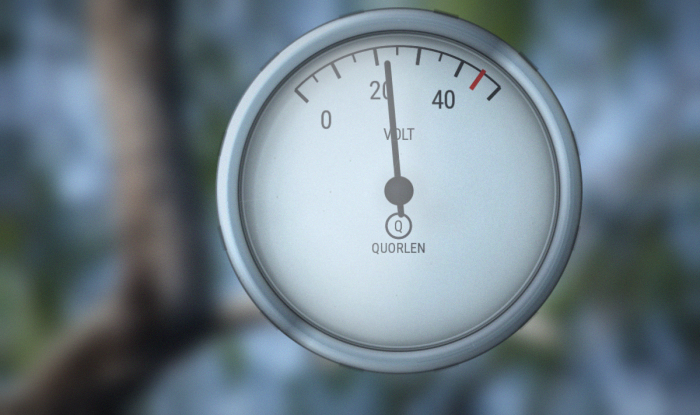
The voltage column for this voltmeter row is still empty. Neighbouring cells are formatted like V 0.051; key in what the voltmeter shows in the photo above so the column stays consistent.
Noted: V 22.5
